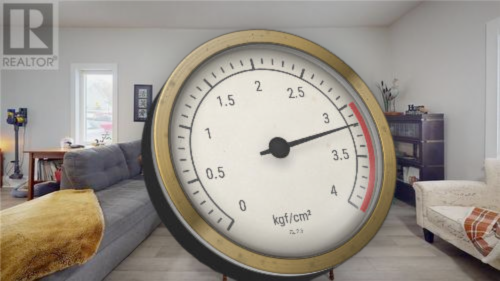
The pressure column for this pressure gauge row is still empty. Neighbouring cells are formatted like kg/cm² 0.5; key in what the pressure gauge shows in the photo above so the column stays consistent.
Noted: kg/cm² 3.2
